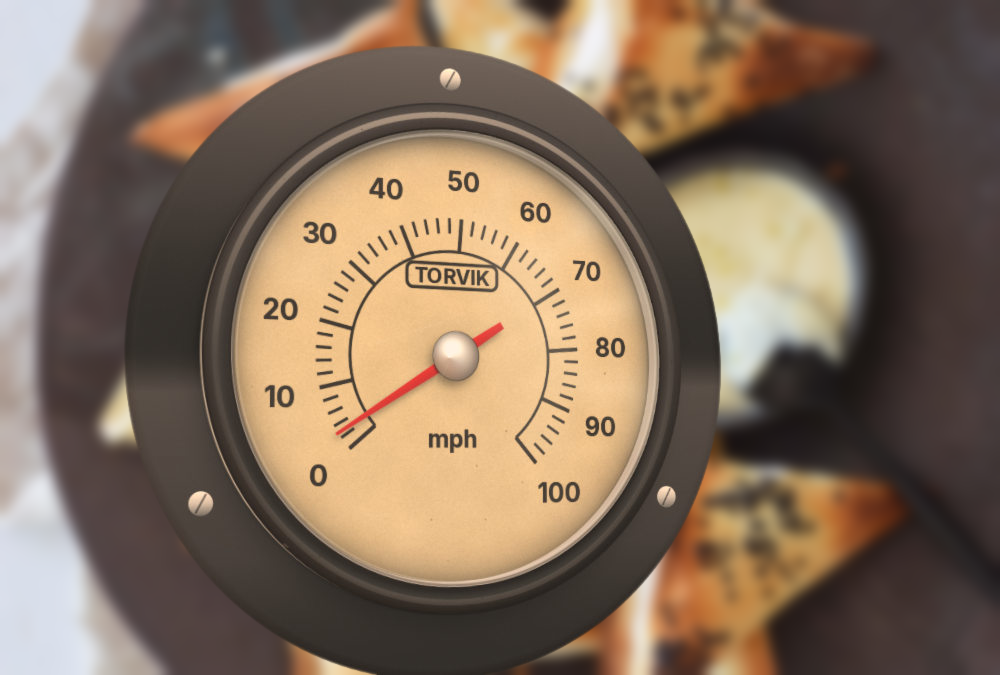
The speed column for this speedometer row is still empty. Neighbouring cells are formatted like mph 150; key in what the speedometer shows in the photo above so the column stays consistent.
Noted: mph 3
